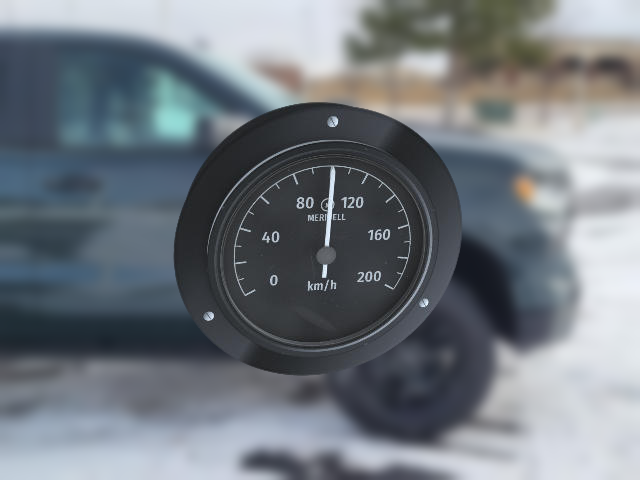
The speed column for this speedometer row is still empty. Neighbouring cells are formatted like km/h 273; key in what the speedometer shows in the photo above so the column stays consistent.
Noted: km/h 100
